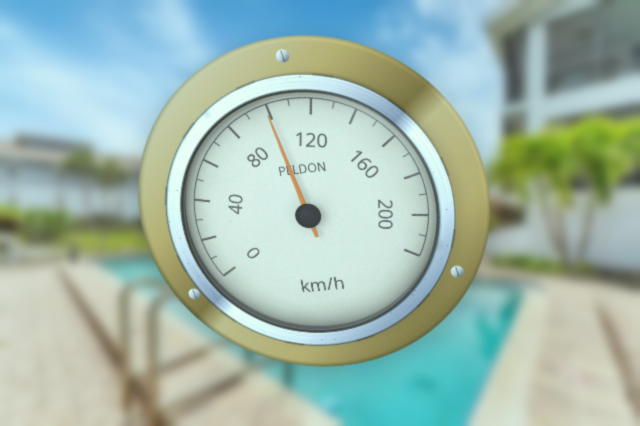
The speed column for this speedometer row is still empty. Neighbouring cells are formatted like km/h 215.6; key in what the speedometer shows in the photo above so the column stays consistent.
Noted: km/h 100
